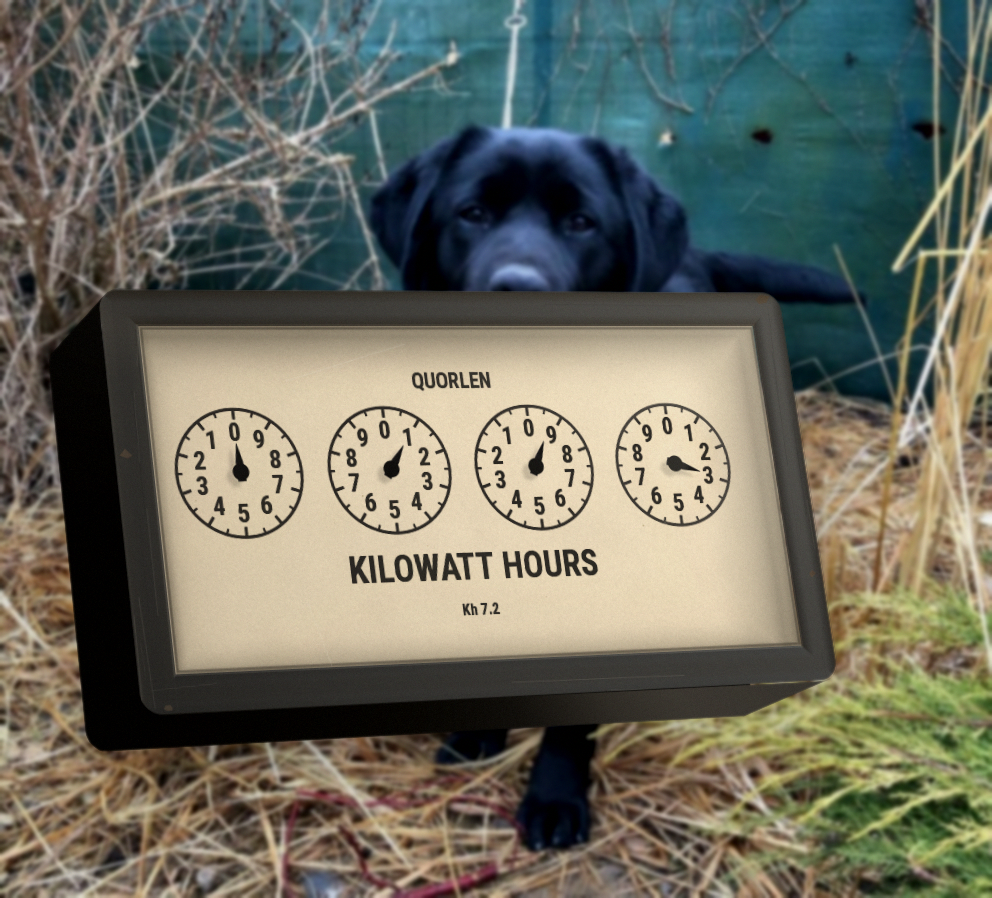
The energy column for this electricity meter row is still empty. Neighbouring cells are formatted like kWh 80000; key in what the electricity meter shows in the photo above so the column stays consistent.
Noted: kWh 93
